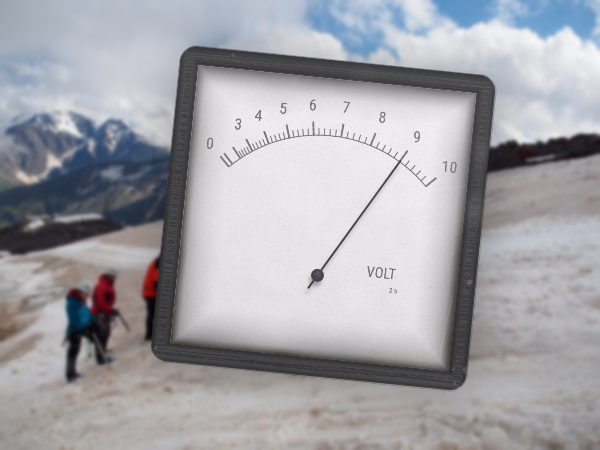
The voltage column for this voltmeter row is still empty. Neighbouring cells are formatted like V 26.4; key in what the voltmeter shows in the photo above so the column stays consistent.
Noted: V 9
